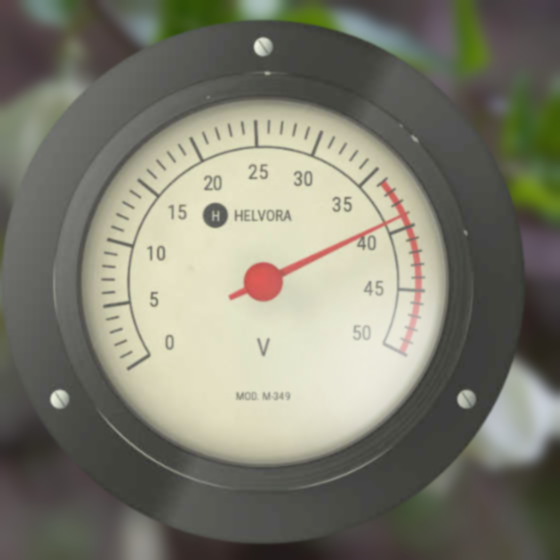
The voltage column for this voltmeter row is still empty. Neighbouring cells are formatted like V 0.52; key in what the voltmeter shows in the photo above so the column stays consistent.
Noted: V 39
